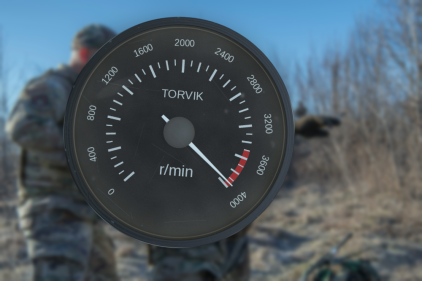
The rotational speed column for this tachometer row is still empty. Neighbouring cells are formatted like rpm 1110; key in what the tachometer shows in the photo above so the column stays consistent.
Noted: rpm 3950
